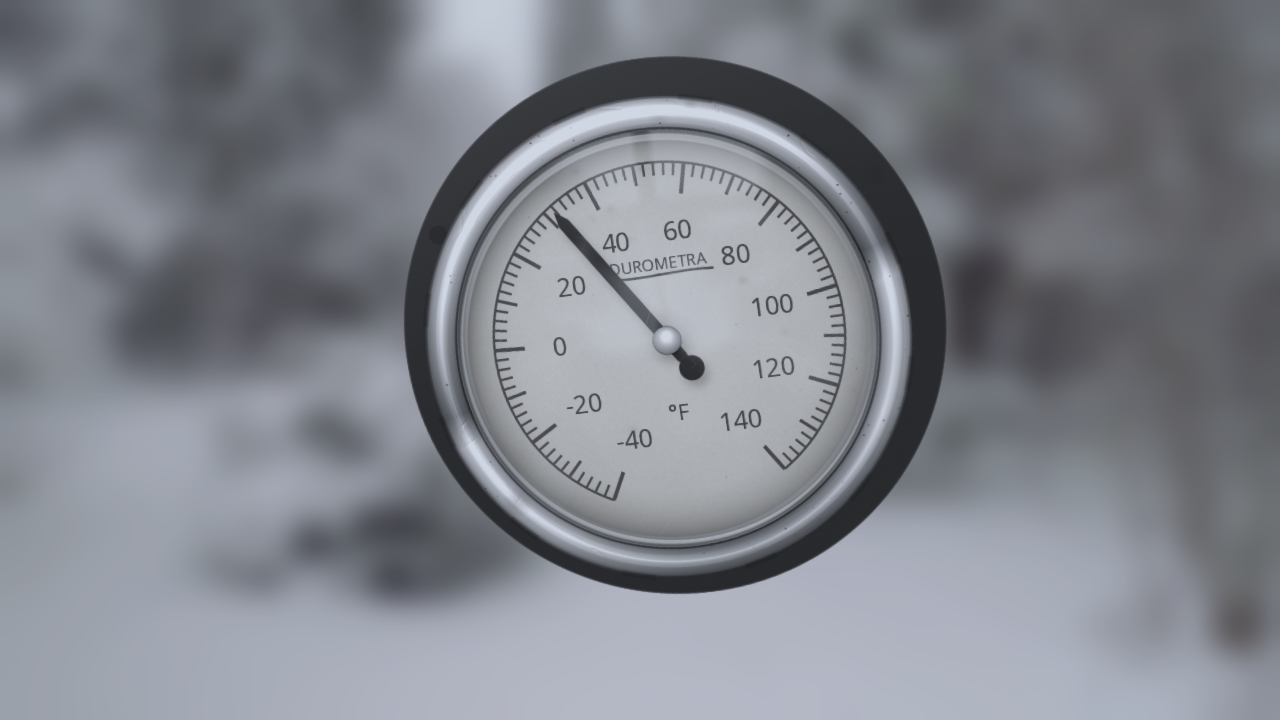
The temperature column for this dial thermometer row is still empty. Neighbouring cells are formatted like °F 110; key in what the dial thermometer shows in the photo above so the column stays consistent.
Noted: °F 32
